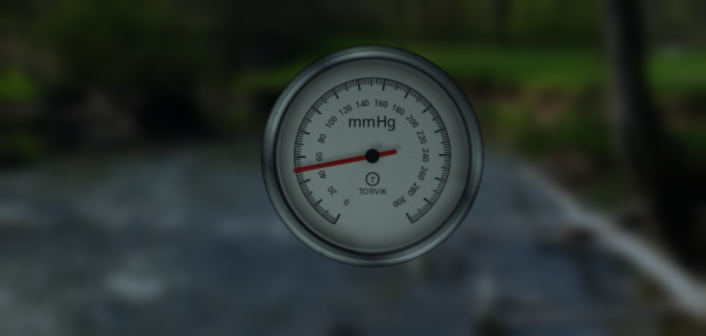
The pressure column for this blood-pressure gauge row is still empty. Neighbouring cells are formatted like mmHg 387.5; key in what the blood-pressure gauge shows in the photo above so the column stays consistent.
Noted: mmHg 50
